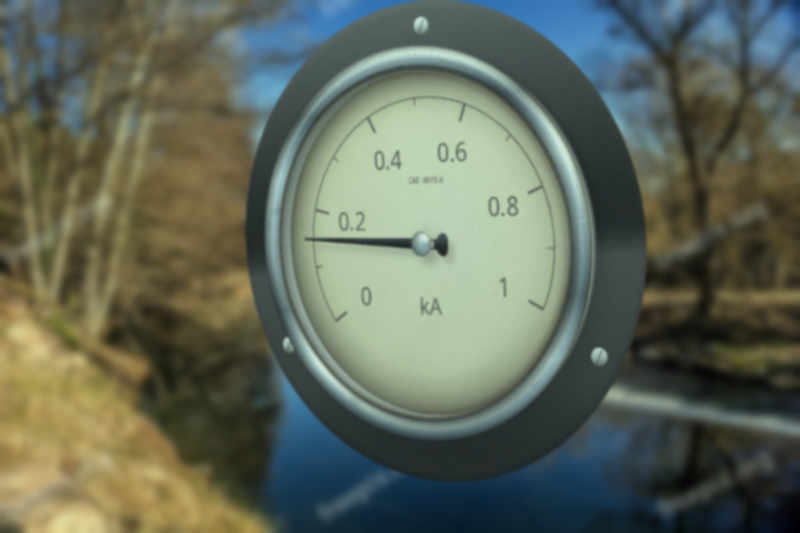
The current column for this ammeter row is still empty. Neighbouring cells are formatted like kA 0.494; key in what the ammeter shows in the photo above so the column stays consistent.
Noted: kA 0.15
